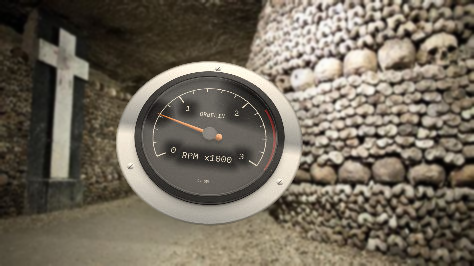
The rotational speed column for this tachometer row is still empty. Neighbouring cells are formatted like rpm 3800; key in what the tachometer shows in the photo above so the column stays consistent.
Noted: rpm 600
